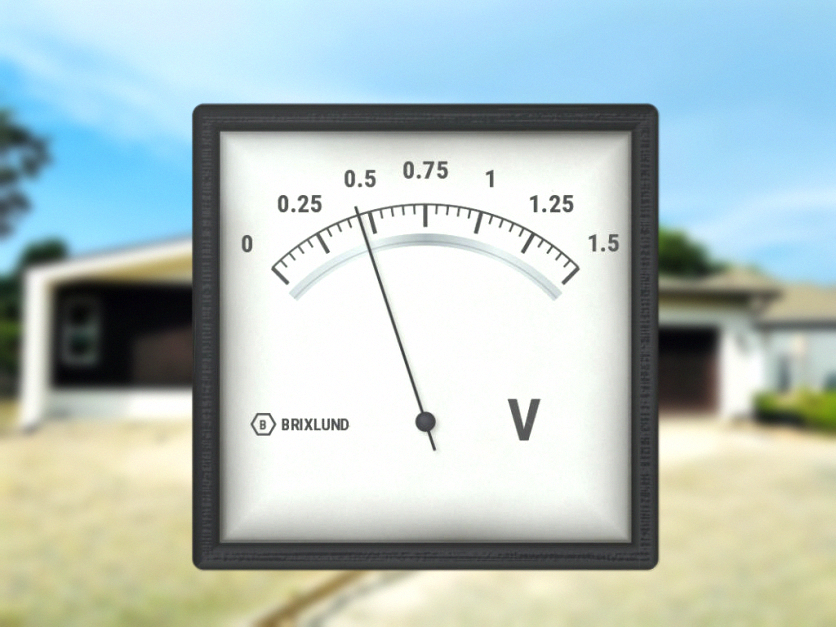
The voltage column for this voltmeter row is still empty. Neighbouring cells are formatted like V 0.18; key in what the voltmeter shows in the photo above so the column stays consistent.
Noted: V 0.45
